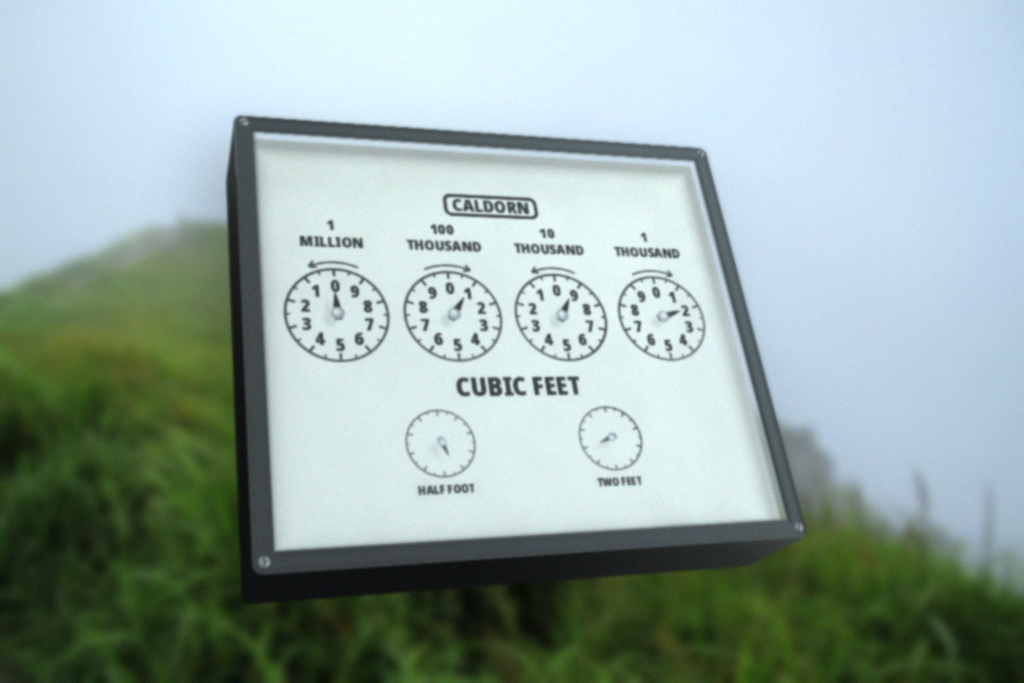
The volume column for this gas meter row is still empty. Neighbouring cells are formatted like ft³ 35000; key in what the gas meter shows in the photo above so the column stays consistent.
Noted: ft³ 9200
